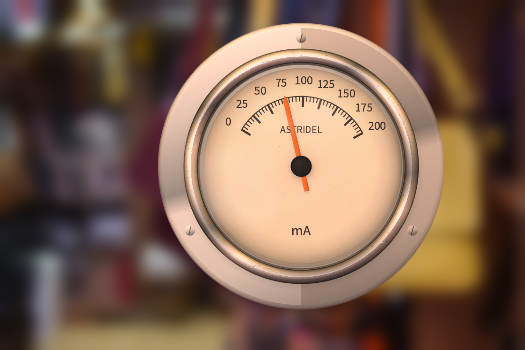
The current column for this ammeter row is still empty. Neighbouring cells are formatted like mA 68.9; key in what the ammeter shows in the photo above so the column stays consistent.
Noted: mA 75
